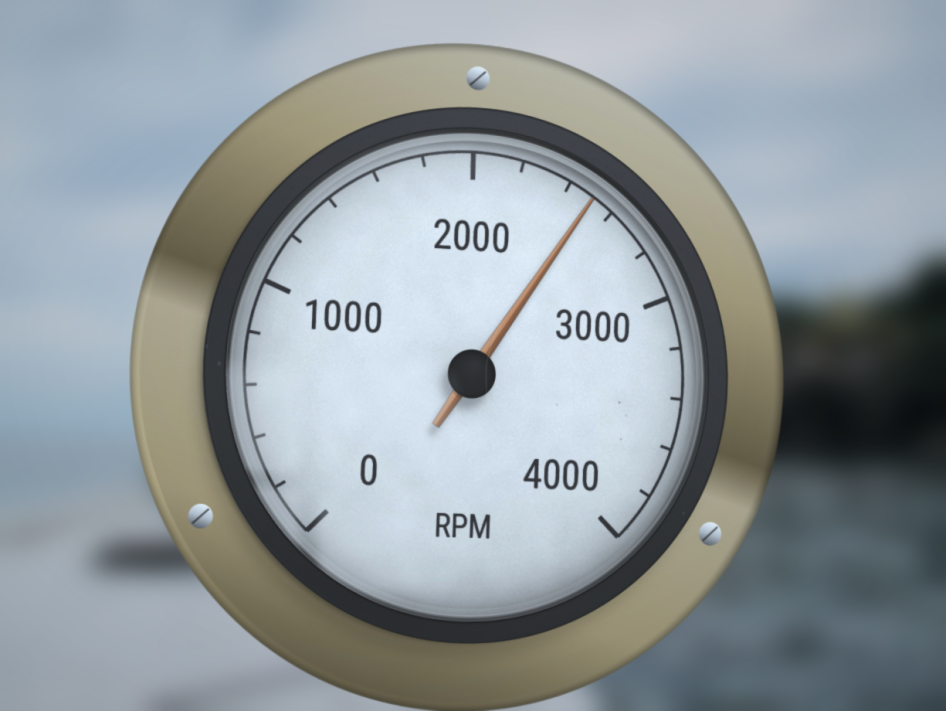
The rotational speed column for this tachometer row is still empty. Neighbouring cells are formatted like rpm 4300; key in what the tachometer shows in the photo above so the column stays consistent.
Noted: rpm 2500
